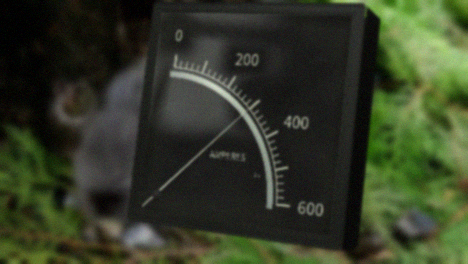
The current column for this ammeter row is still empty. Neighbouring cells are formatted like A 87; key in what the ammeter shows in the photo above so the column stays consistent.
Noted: A 300
